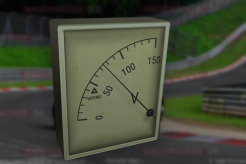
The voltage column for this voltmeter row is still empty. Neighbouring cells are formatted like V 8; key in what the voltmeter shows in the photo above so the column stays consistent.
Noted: V 75
